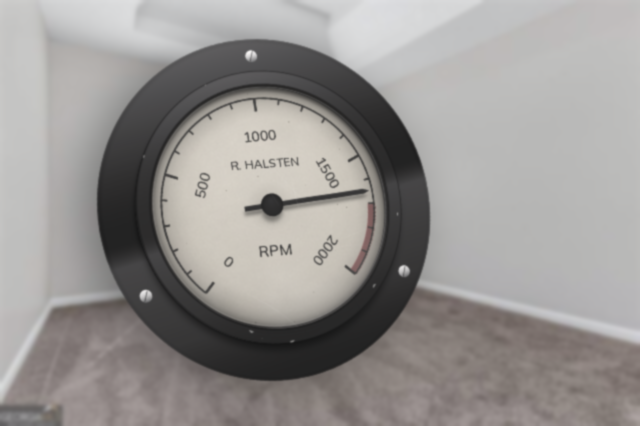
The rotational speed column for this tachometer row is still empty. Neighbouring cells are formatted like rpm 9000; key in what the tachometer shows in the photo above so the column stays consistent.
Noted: rpm 1650
